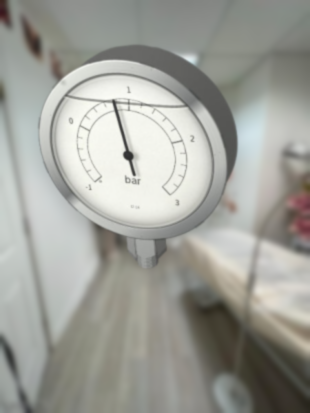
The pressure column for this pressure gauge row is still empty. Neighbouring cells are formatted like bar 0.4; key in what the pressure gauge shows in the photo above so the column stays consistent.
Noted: bar 0.8
